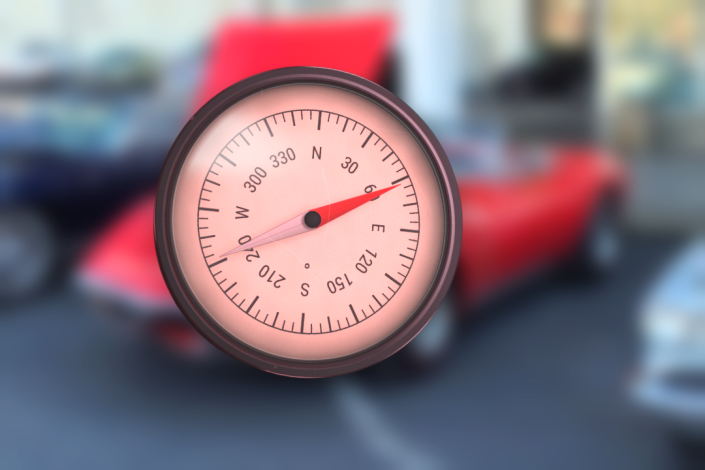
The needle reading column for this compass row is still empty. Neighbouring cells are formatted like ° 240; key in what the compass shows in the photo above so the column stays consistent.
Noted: ° 62.5
